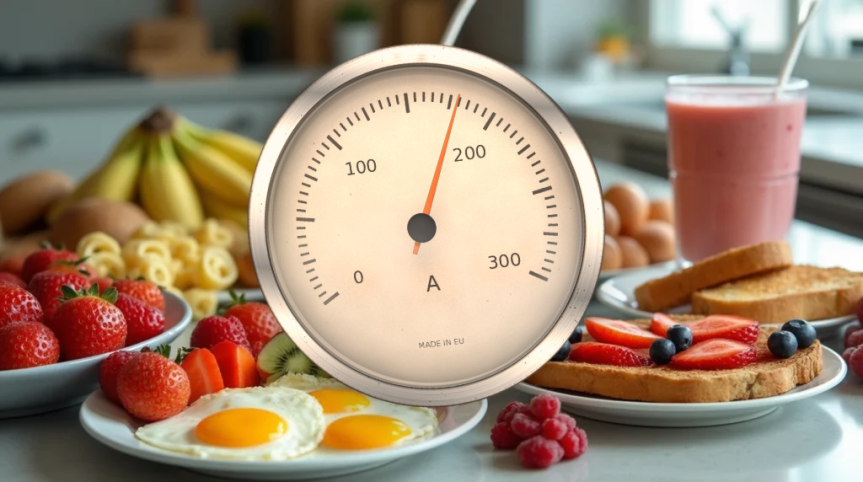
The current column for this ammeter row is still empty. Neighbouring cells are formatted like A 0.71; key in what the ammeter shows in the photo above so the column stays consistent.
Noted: A 180
